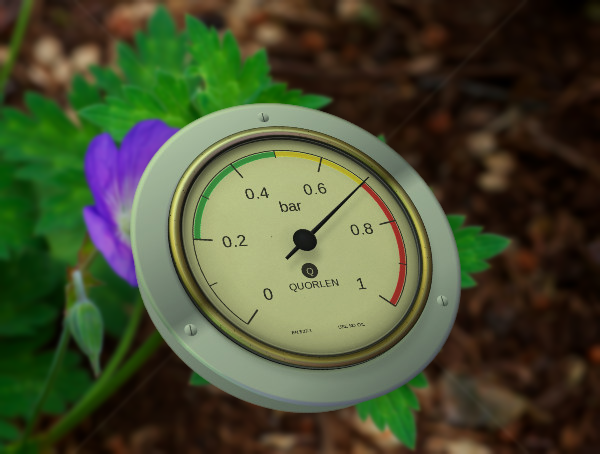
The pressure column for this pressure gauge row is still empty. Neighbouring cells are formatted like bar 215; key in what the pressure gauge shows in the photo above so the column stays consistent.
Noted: bar 0.7
